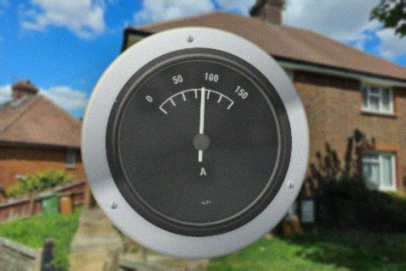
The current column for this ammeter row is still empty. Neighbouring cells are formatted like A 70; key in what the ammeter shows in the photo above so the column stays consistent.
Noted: A 87.5
